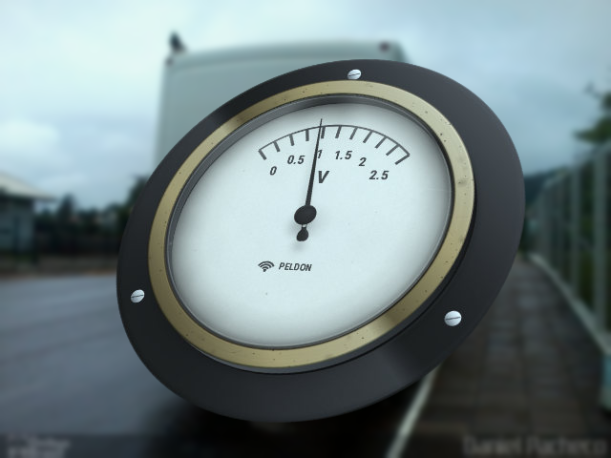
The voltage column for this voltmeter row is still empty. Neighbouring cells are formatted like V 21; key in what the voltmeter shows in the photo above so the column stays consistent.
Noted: V 1
